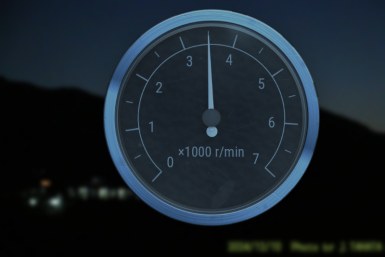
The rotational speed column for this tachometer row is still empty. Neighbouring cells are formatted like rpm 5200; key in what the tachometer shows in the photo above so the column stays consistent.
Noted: rpm 3500
